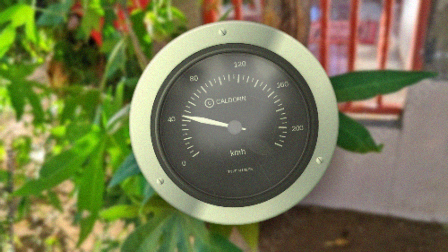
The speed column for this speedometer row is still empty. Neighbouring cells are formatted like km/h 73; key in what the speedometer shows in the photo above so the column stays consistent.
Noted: km/h 45
